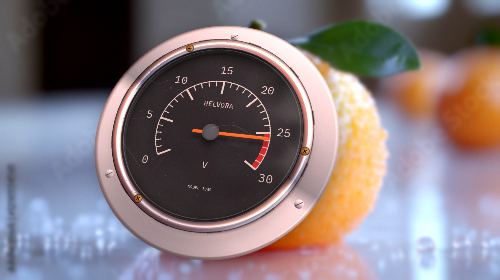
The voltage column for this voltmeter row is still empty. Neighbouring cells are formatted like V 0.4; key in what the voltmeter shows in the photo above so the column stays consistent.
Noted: V 26
